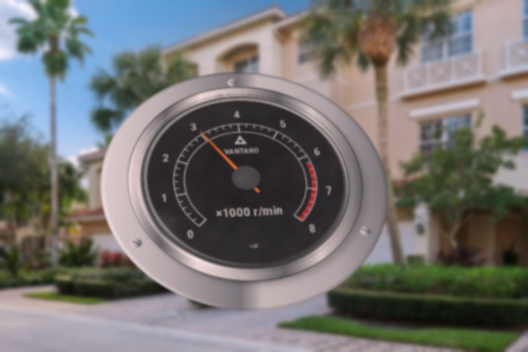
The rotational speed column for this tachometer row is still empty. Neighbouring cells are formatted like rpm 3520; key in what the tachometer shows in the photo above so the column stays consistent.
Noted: rpm 3000
